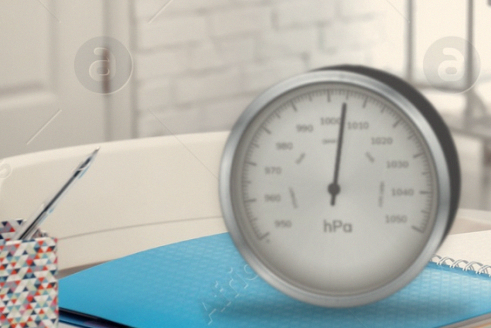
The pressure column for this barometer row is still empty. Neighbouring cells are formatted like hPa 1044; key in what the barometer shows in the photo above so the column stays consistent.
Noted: hPa 1005
